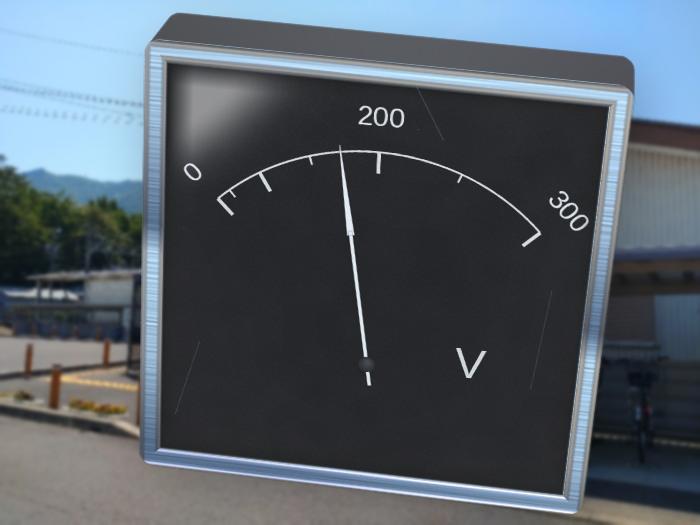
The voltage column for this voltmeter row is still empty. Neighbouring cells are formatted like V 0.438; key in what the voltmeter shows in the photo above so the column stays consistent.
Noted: V 175
